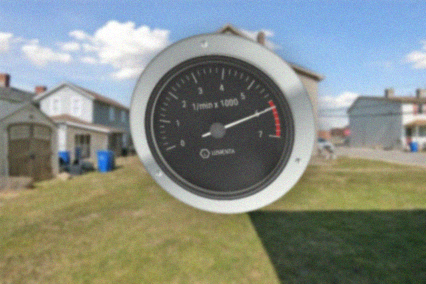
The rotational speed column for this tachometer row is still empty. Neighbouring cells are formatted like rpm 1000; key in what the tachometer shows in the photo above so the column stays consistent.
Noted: rpm 6000
